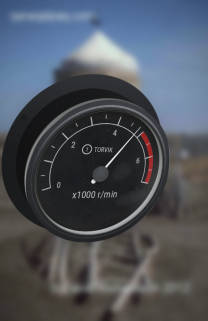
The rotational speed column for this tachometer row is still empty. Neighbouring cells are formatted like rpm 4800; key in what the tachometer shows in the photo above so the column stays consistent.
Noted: rpm 4750
